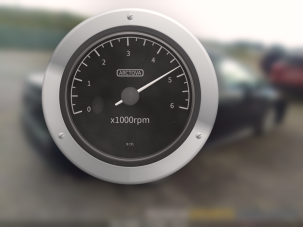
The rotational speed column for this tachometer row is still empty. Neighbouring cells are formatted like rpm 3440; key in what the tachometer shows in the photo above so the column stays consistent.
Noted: rpm 4750
